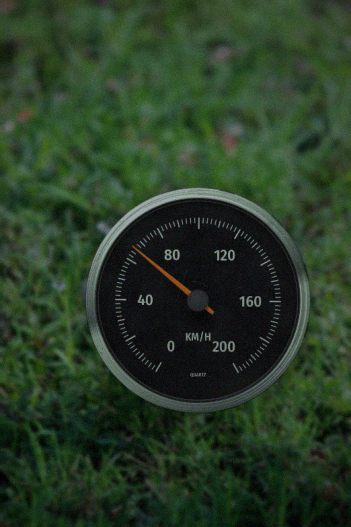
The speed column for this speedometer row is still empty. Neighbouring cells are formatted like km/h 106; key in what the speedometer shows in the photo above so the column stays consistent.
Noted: km/h 66
